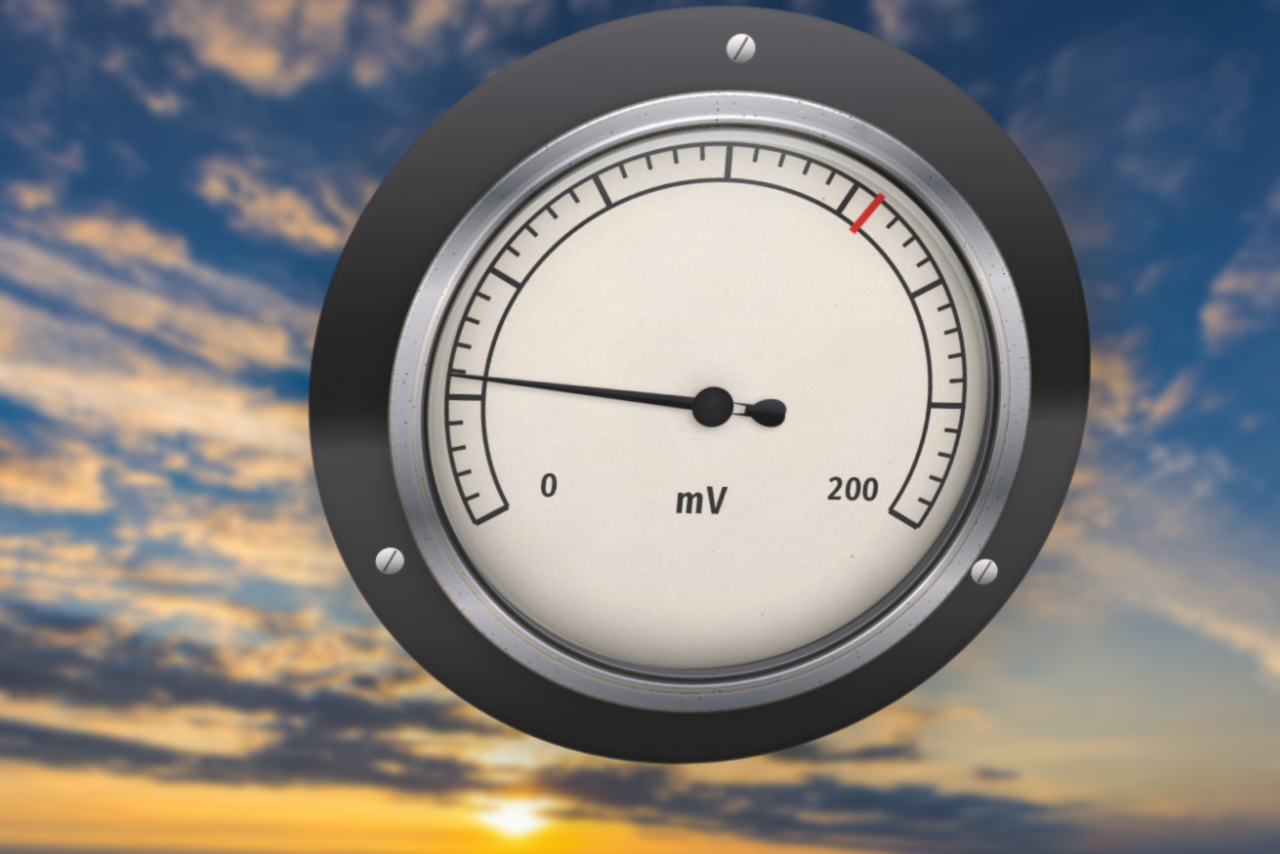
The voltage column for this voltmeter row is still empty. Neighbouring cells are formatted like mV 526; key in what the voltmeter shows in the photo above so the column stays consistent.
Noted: mV 30
